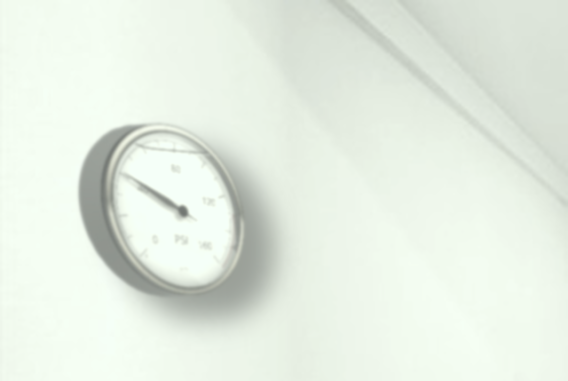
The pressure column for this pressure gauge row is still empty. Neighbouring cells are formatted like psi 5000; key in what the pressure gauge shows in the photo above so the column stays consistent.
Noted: psi 40
